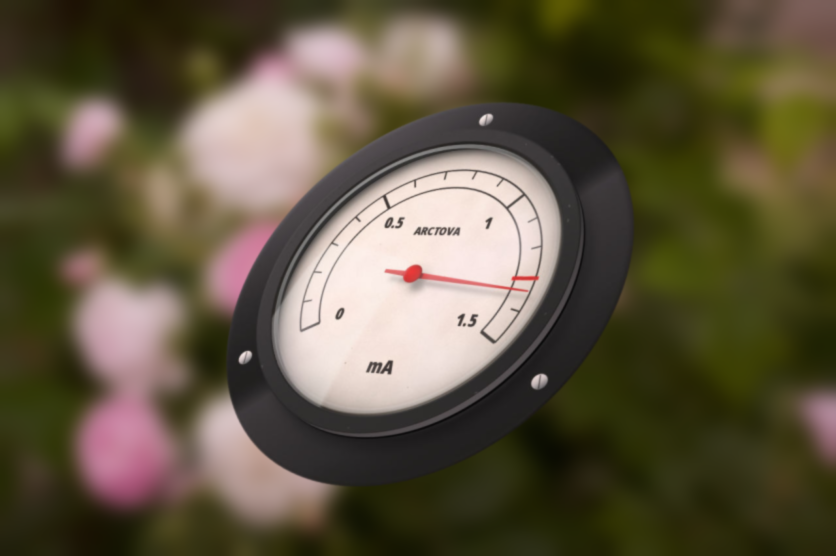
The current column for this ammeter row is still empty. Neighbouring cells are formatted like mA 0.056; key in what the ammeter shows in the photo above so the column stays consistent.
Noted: mA 1.35
